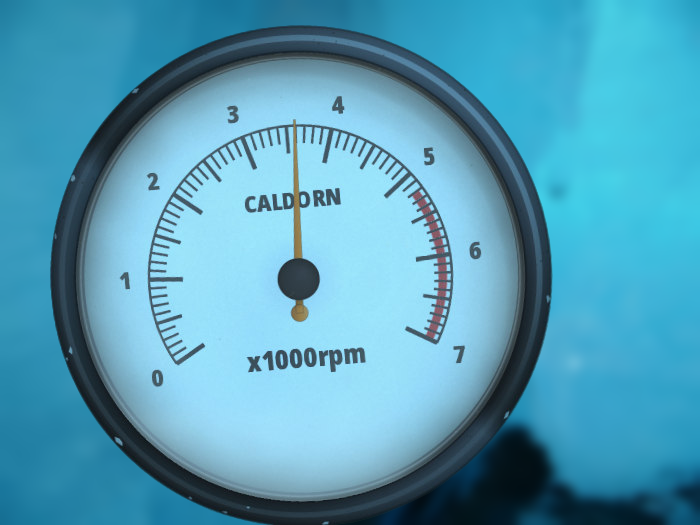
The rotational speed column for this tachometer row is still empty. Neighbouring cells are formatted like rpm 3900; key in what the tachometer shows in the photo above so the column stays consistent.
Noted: rpm 3600
